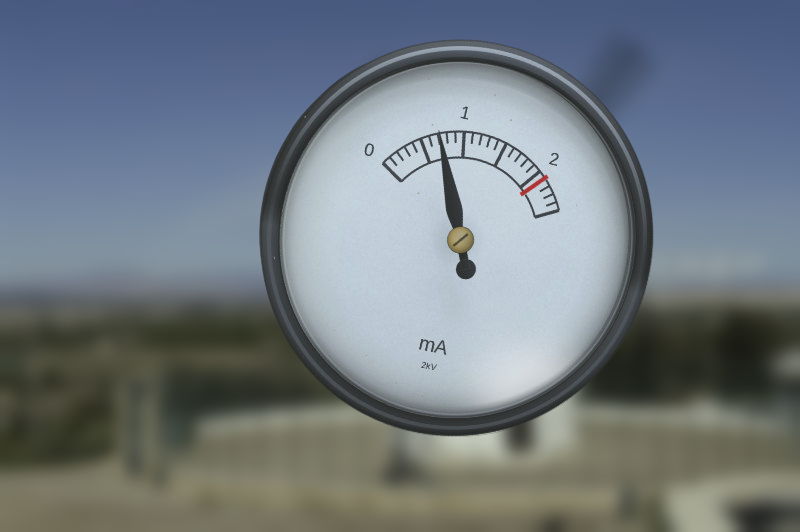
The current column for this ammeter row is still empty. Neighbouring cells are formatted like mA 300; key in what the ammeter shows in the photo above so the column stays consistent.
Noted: mA 0.7
